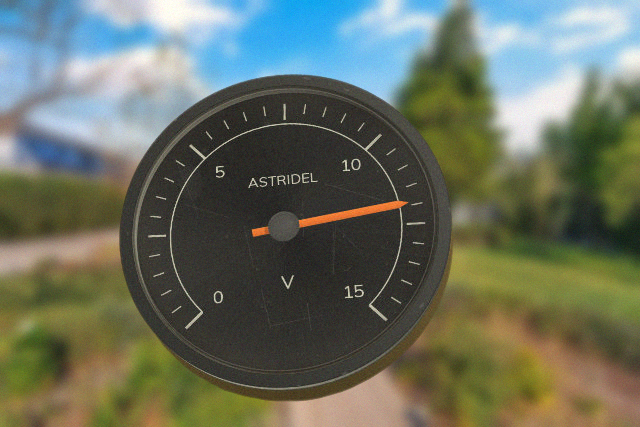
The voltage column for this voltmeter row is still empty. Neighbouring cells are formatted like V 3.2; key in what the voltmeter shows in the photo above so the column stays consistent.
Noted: V 12
